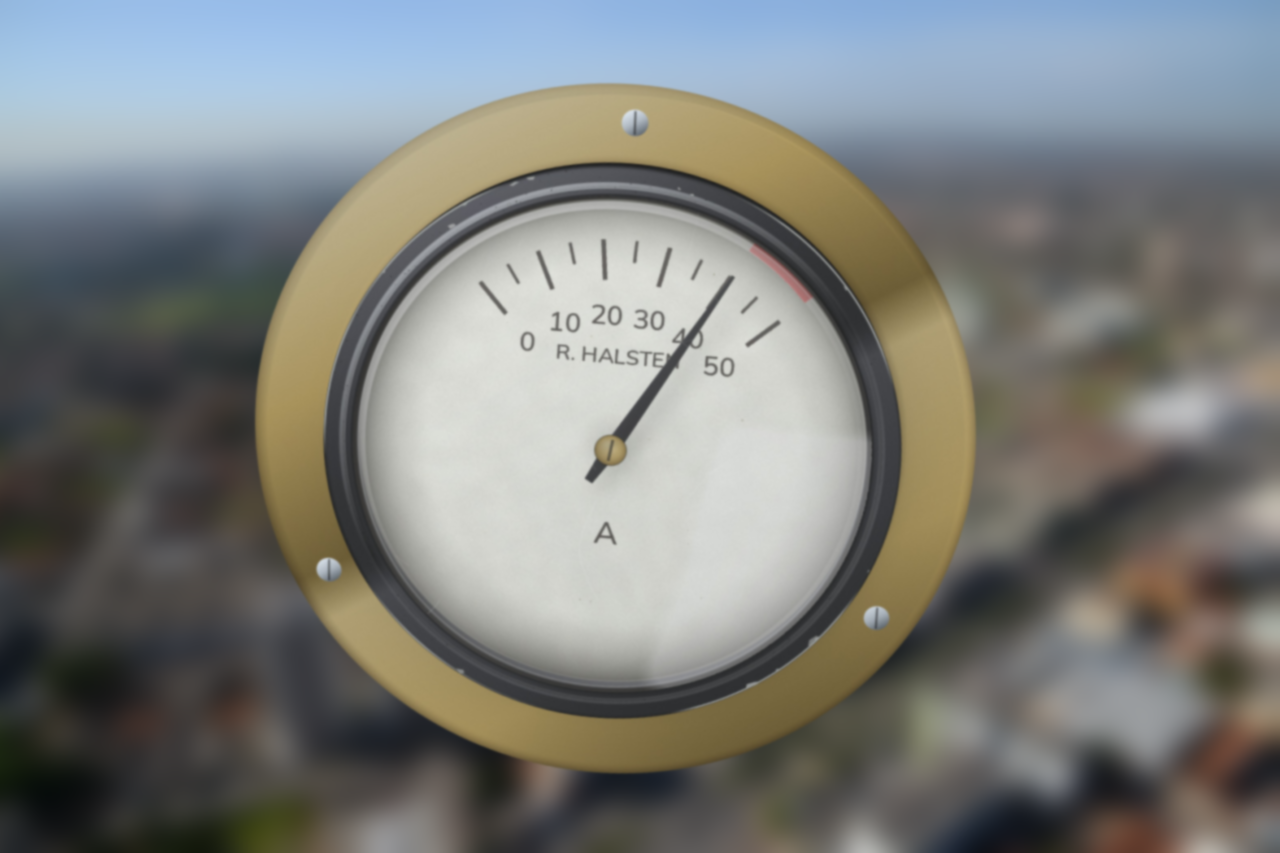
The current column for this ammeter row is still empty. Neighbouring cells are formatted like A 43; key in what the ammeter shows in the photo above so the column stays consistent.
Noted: A 40
